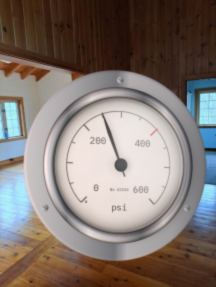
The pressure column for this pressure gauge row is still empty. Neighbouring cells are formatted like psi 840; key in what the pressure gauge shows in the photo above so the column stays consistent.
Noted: psi 250
